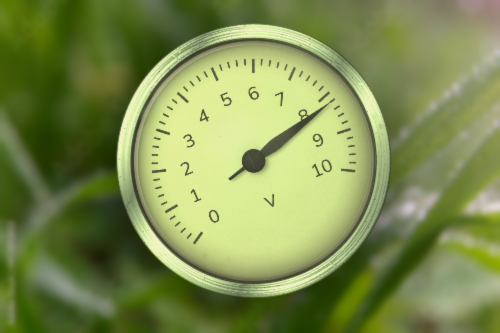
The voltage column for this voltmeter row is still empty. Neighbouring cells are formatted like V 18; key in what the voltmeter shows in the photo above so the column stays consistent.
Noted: V 8.2
